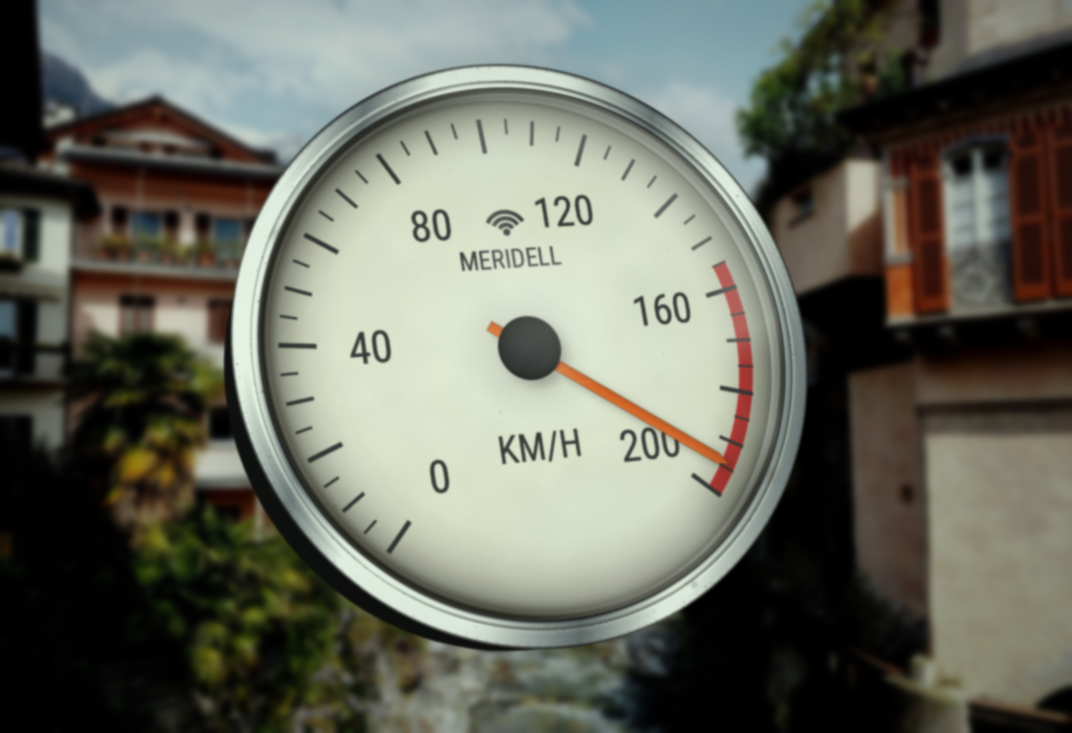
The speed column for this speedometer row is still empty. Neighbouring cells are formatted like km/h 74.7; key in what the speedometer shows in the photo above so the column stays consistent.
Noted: km/h 195
